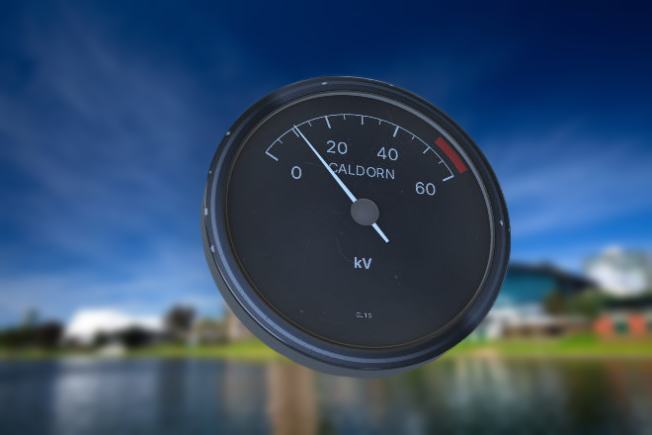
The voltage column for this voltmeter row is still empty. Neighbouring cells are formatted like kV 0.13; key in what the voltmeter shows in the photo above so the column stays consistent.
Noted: kV 10
